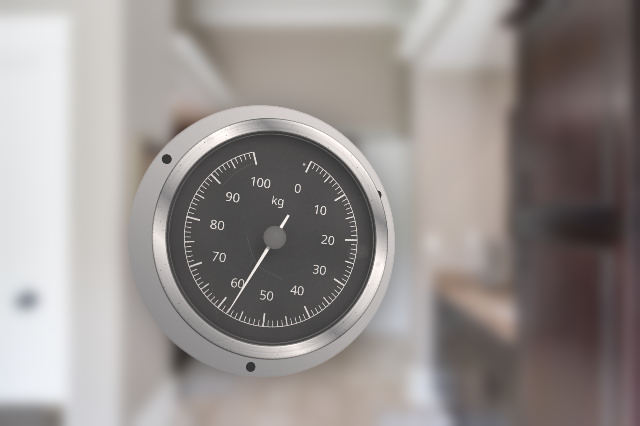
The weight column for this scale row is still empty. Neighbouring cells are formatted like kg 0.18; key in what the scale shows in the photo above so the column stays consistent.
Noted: kg 58
